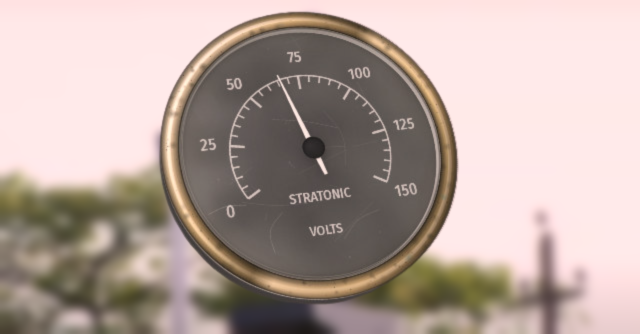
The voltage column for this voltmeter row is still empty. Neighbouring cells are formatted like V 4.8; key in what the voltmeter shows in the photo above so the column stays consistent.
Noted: V 65
